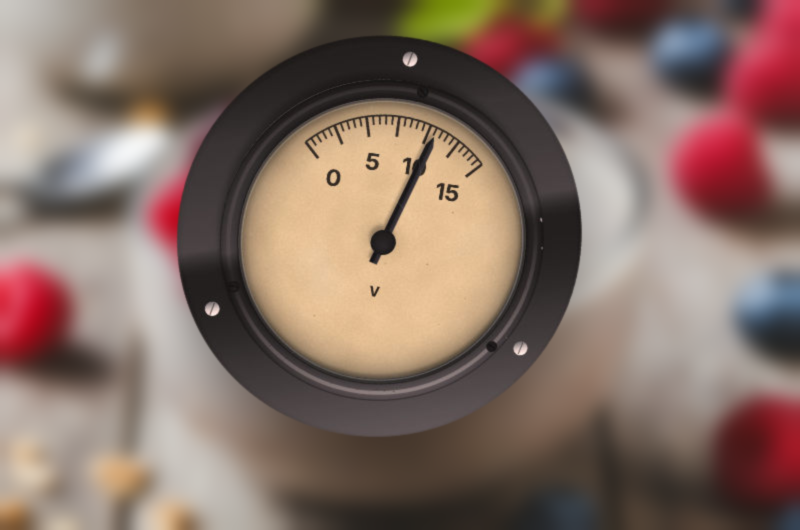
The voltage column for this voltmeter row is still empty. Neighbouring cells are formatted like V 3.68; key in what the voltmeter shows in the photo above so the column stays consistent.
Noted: V 10.5
